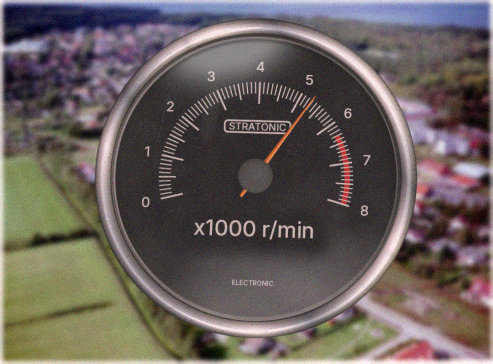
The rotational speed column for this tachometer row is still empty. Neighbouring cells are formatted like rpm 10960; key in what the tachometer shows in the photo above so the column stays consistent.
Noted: rpm 5300
